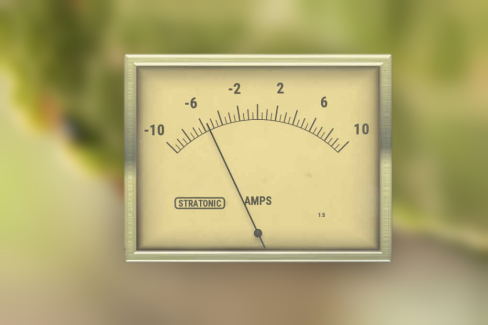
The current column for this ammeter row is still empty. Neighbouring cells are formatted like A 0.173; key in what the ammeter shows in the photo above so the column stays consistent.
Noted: A -5.5
